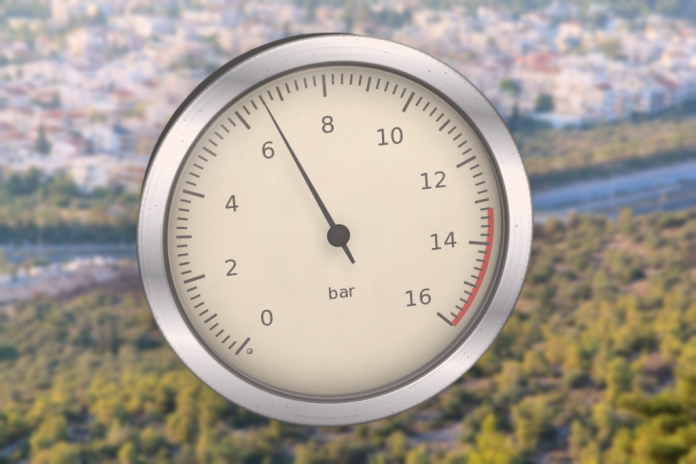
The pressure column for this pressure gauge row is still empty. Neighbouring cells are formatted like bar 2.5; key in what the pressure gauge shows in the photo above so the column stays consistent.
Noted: bar 6.6
